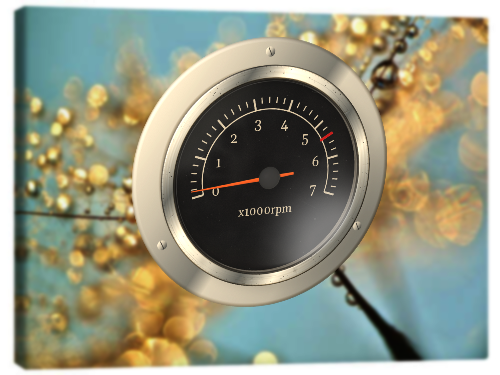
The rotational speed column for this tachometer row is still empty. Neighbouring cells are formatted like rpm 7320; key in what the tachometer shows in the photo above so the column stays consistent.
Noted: rpm 200
